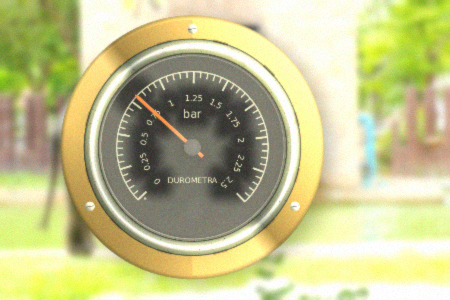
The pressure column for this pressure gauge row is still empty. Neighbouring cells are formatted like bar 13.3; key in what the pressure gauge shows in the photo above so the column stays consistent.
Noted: bar 0.8
